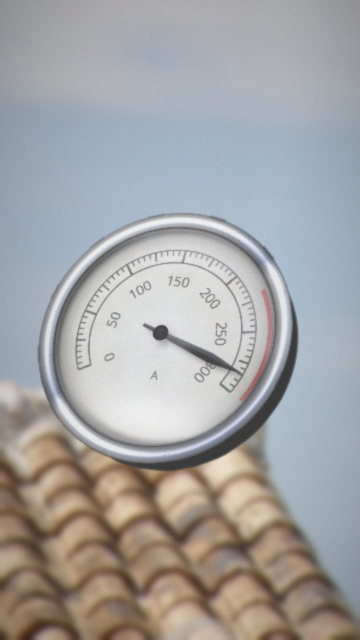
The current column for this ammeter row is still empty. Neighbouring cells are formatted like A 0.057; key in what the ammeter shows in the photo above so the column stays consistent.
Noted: A 285
